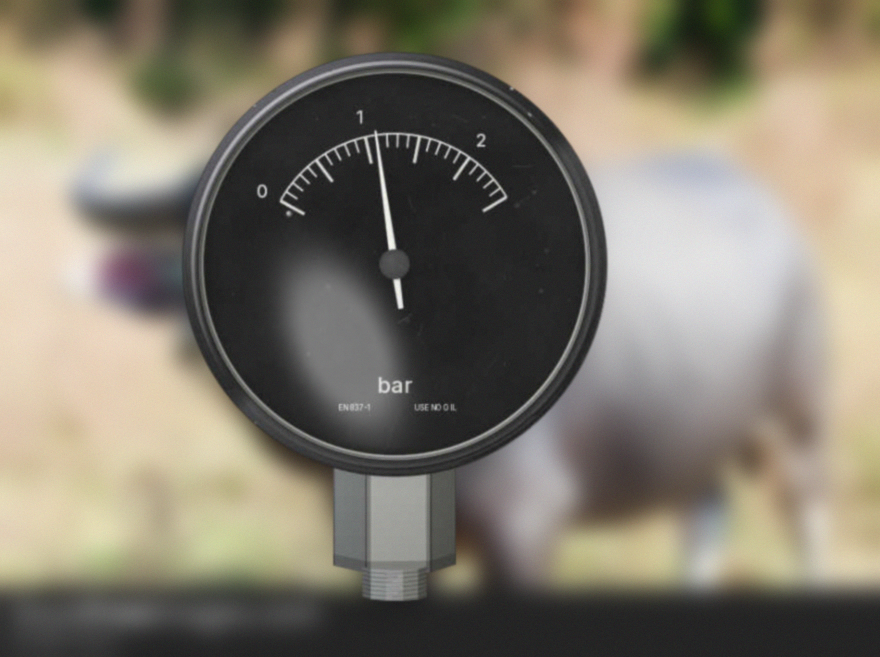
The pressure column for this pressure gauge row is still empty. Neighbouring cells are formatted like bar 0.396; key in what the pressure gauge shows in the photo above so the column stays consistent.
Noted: bar 1.1
